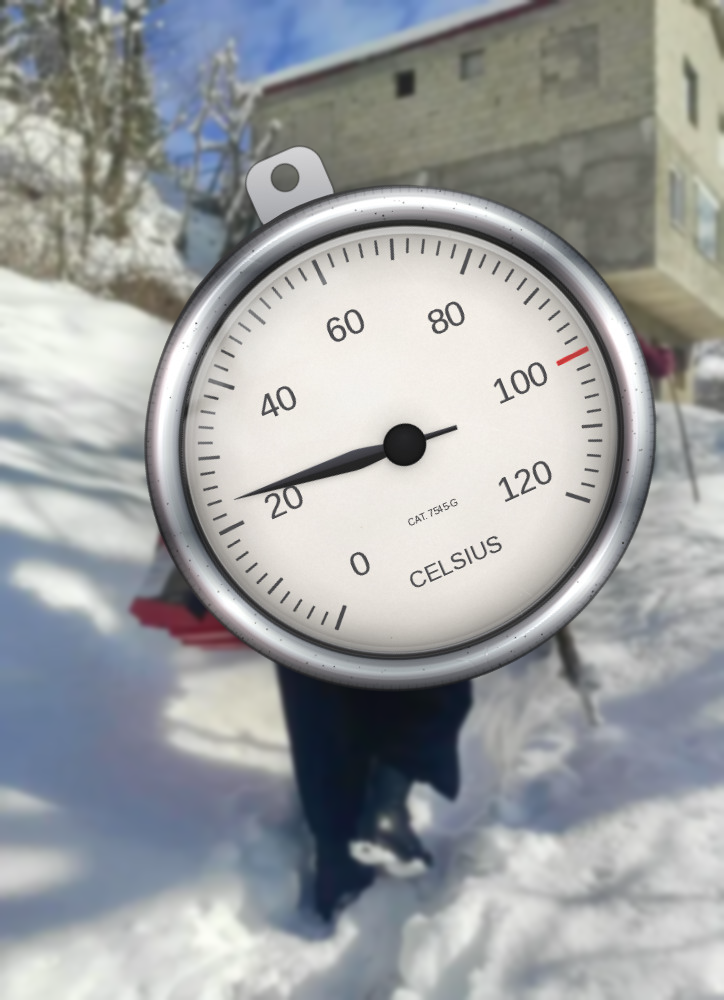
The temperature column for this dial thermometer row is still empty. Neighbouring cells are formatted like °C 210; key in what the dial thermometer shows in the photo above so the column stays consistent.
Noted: °C 24
